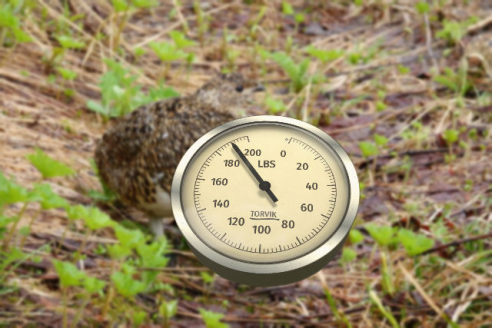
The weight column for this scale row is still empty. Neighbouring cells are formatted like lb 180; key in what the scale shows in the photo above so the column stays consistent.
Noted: lb 190
